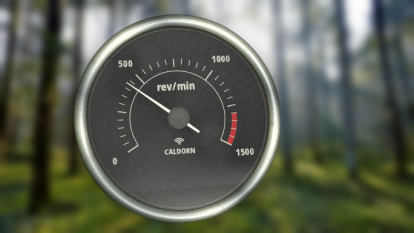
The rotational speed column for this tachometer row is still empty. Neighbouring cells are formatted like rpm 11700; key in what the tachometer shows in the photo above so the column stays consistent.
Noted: rpm 425
